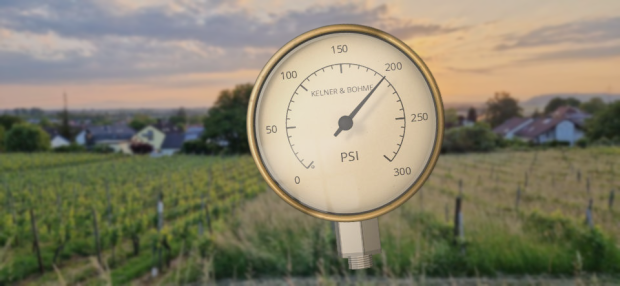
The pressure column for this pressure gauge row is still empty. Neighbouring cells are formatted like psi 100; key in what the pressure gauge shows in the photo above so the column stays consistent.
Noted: psi 200
